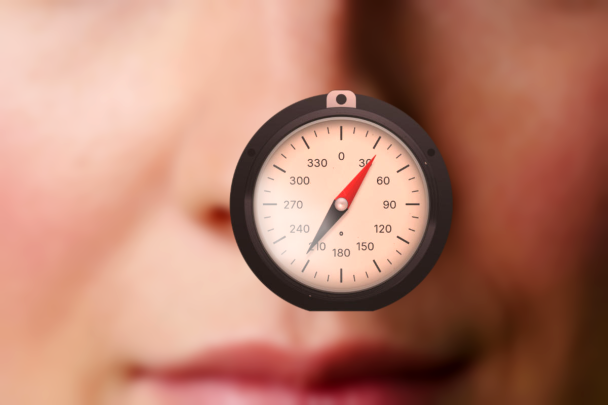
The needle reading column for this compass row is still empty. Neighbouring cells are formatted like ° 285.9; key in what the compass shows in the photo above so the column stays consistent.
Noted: ° 35
